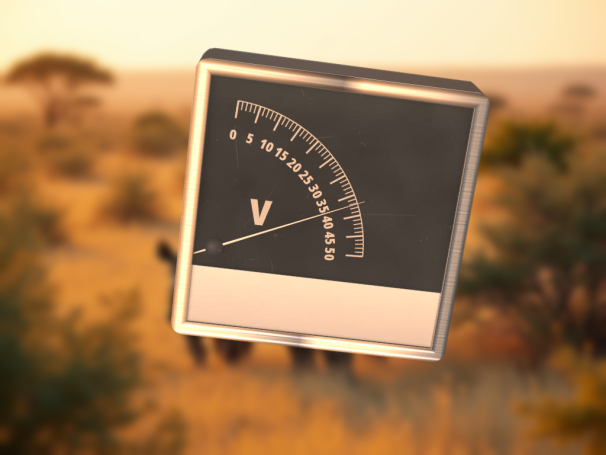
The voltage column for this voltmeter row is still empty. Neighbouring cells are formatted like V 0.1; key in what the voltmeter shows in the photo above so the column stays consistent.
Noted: V 37
